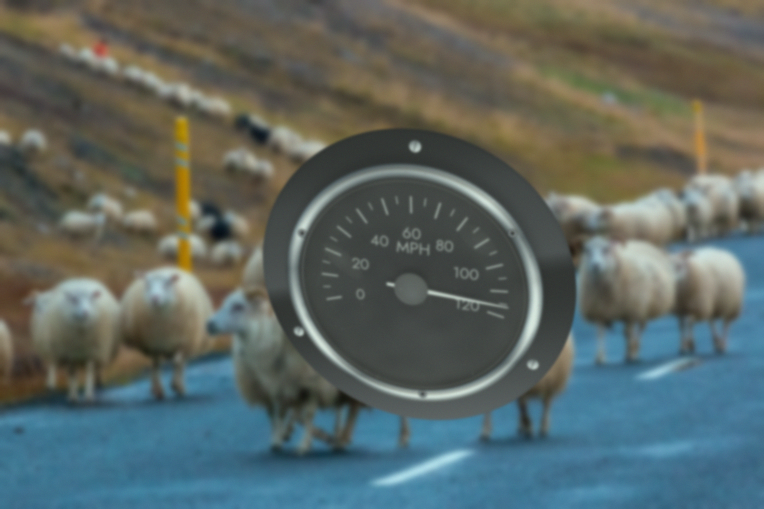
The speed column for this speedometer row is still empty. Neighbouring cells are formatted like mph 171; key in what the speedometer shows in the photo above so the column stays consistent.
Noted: mph 115
